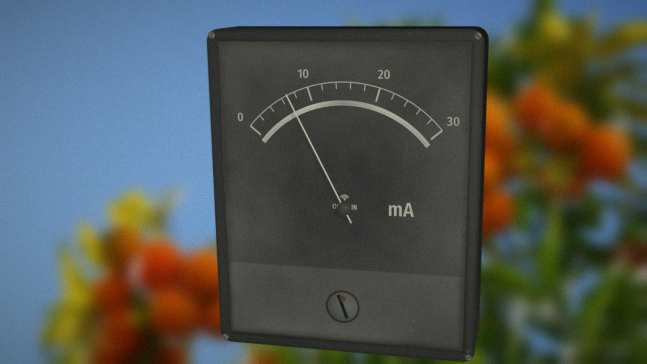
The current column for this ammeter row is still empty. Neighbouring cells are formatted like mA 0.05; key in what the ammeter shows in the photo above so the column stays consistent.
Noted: mA 7
